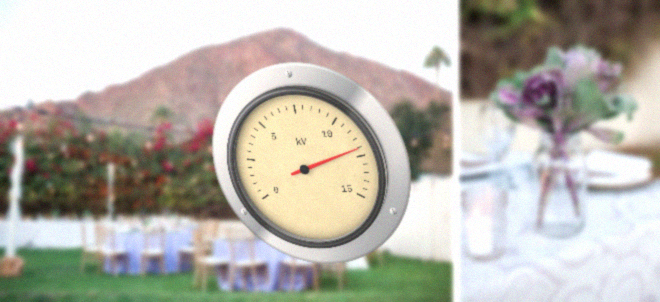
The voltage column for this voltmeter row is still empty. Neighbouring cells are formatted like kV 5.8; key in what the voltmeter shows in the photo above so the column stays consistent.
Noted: kV 12
